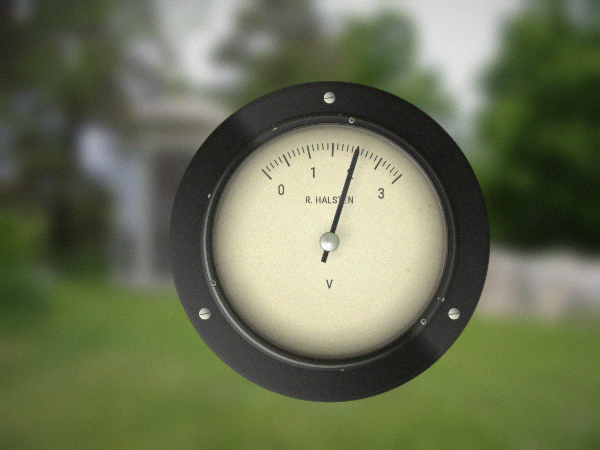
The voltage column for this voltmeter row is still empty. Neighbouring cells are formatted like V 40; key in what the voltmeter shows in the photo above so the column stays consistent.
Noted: V 2
